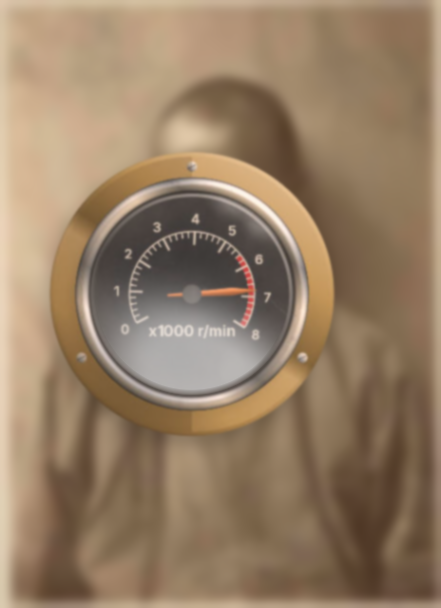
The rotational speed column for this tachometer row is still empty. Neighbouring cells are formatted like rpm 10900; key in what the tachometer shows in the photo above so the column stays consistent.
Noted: rpm 6800
